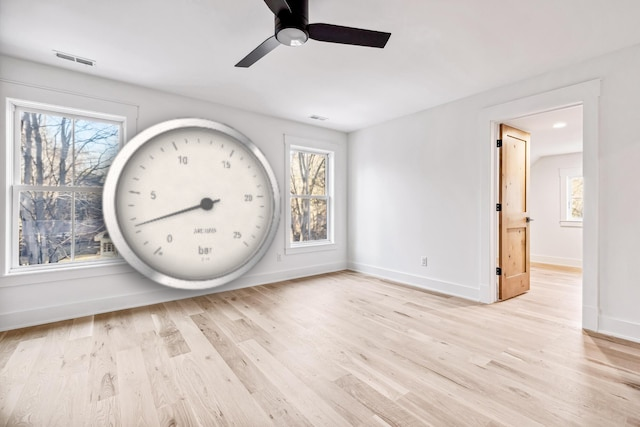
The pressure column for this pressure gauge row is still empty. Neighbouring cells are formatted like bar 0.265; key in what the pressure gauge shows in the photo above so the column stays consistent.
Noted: bar 2.5
